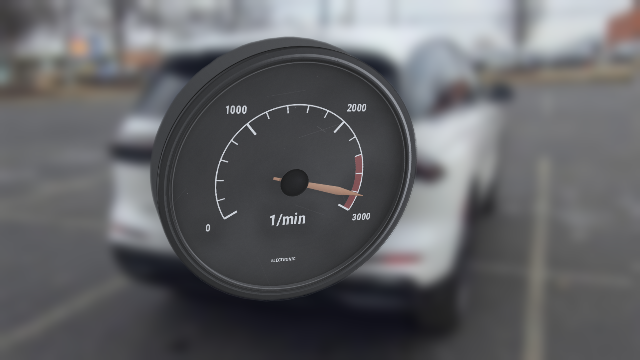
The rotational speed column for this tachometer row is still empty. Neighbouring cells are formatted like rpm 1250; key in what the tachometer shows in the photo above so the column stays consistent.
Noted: rpm 2800
